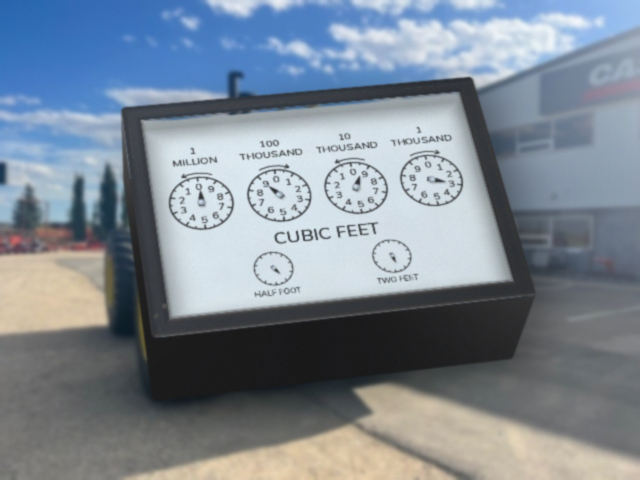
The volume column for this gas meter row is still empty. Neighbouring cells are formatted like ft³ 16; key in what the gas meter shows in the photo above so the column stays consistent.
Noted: ft³ 989300
